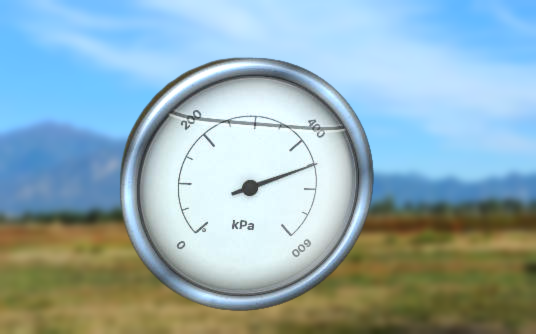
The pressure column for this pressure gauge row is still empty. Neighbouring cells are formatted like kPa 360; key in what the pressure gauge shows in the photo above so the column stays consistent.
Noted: kPa 450
